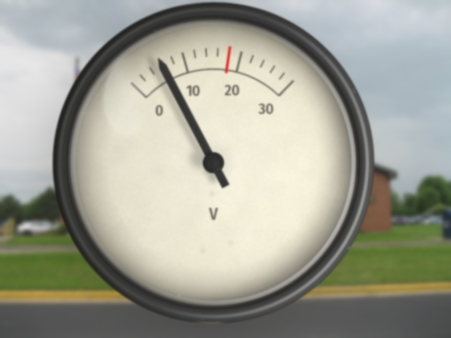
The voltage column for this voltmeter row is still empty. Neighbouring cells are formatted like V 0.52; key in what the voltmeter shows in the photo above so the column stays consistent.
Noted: V 6
